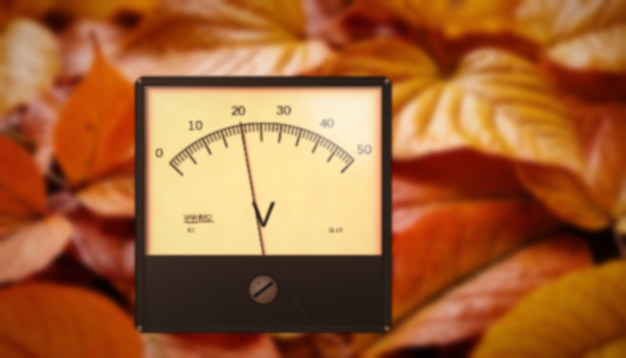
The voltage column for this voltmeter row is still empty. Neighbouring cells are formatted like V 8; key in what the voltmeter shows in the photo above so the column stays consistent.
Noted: V 20
